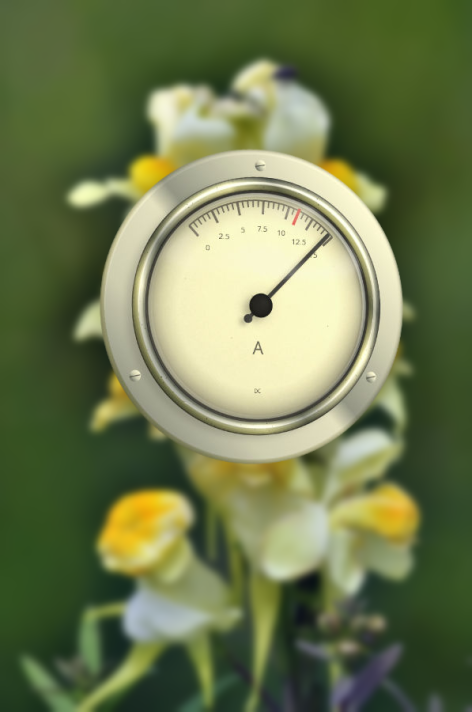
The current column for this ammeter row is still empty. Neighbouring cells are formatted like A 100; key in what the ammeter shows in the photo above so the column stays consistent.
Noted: A 14.5
